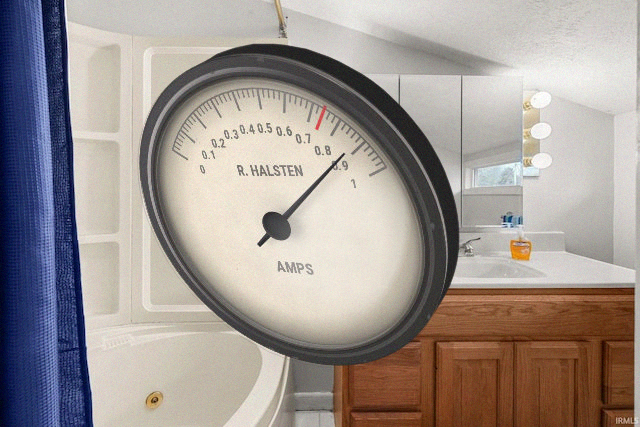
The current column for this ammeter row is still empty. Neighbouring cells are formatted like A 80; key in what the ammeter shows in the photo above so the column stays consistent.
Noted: A 0.88
